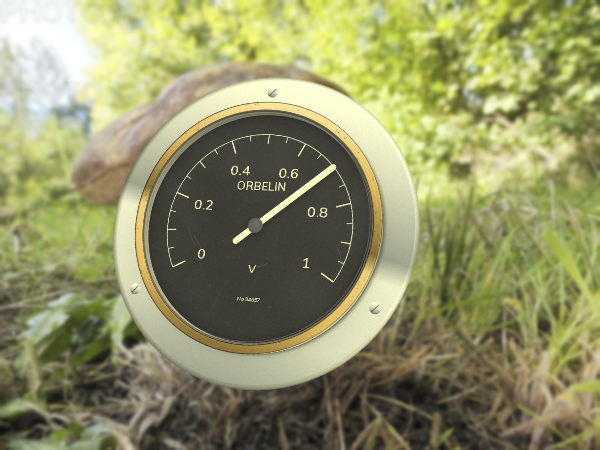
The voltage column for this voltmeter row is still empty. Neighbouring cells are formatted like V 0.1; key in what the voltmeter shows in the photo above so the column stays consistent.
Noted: V 0.7
